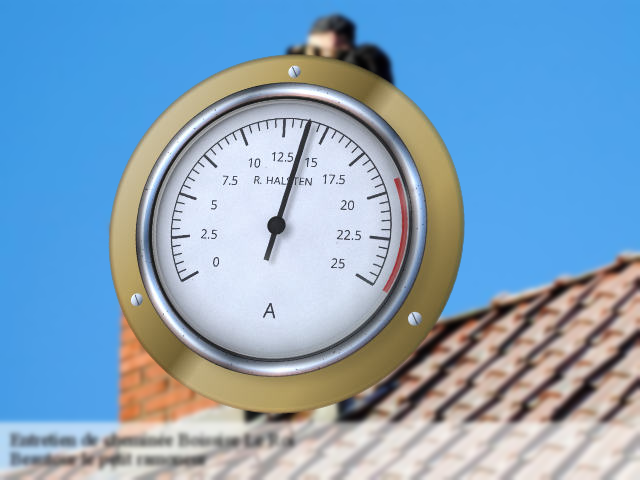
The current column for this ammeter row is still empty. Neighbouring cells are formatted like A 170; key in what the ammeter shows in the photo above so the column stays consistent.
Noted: A 14
